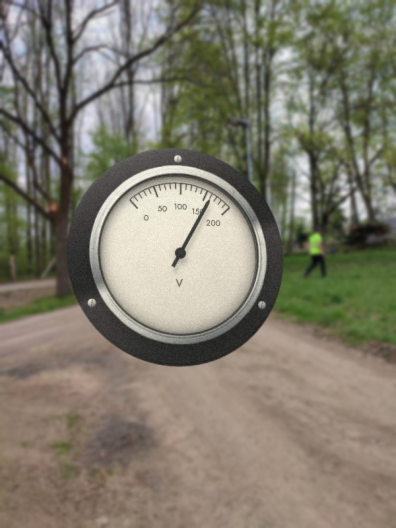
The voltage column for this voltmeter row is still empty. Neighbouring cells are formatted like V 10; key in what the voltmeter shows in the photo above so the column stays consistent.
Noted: V 160
